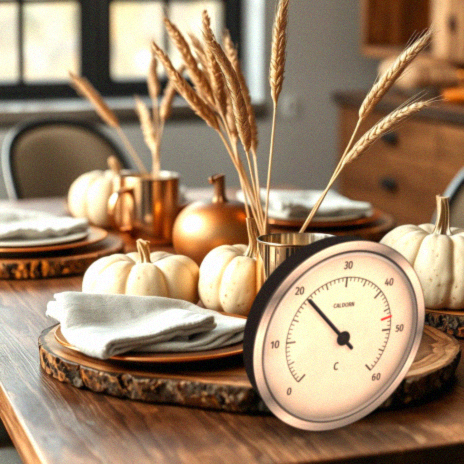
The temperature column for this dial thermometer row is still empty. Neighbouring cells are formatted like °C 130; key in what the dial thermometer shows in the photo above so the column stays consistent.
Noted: °C 20
